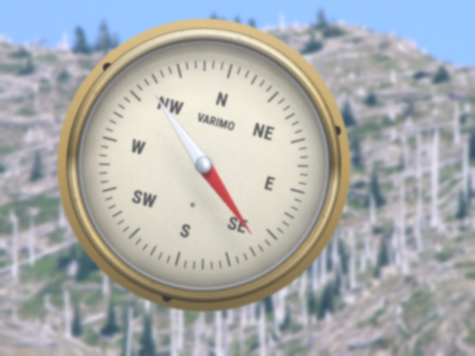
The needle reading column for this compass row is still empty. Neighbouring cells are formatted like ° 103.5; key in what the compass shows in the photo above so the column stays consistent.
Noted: ° 130
